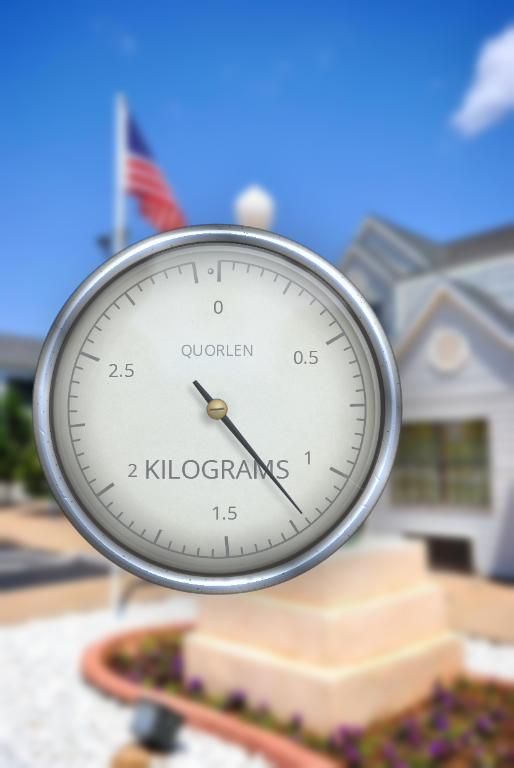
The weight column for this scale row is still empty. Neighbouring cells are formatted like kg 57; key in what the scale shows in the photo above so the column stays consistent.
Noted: kg 1.2
